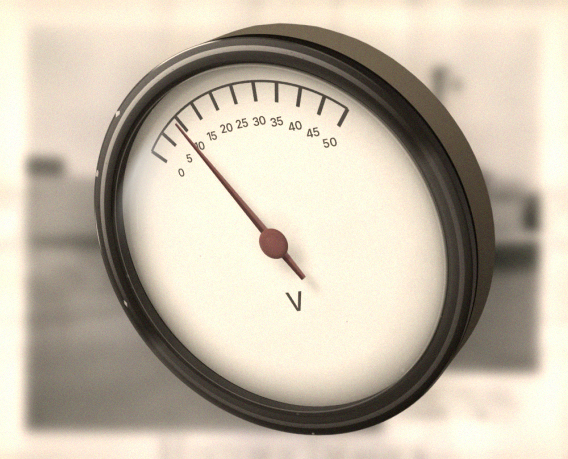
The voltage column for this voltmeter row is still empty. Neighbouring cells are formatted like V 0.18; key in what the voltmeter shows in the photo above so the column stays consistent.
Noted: V 10
